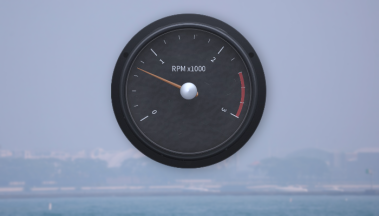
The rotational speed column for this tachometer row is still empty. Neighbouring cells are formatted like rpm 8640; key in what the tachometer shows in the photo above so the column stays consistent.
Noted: rpm 700
